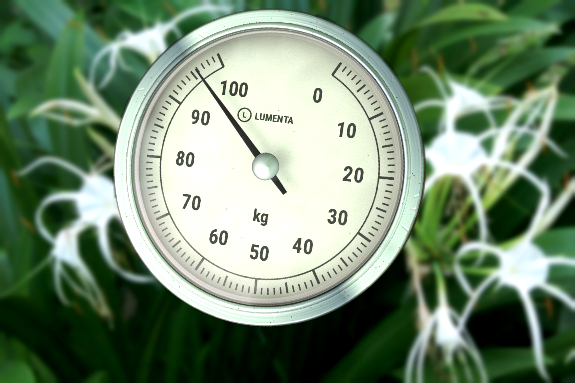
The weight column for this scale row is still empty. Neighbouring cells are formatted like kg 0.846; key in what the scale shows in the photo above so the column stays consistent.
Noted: kg 96
